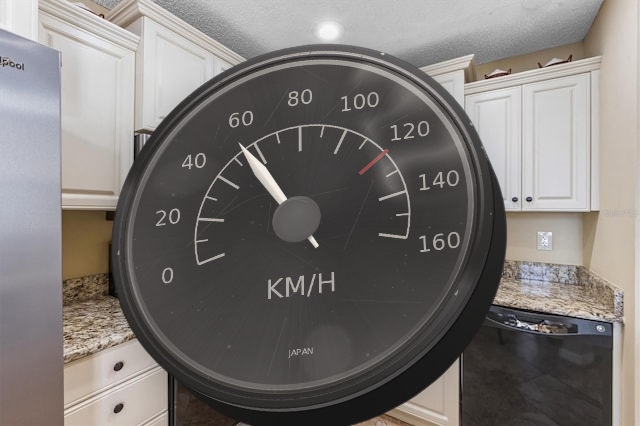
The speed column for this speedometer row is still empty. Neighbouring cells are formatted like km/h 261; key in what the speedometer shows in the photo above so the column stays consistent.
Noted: km/h 55
